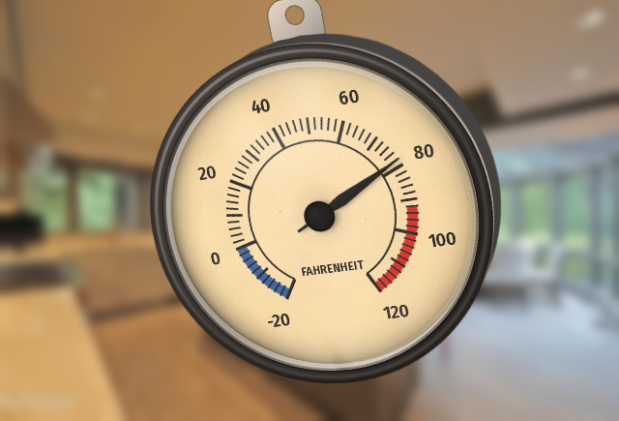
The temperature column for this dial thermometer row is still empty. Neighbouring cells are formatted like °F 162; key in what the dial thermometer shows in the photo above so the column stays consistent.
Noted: °F 78
